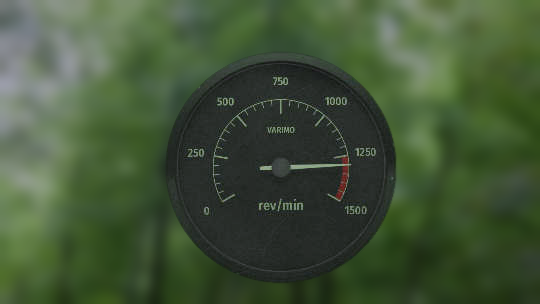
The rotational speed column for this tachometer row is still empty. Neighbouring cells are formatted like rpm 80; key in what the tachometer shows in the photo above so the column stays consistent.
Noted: rpm 1300
